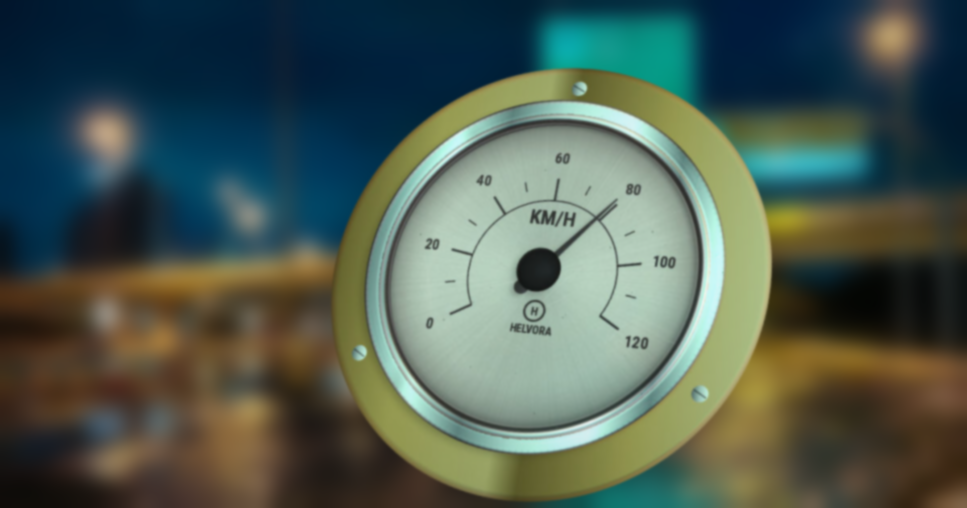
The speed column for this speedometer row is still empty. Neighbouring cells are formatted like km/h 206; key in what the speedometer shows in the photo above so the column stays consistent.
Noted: km/h 80
